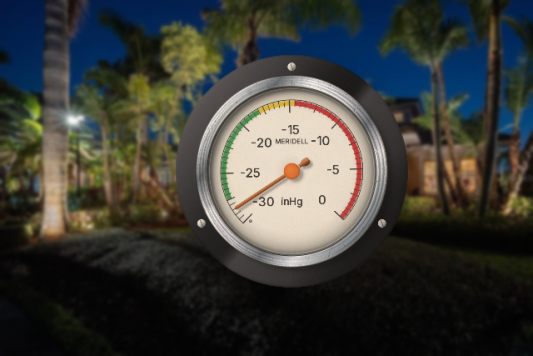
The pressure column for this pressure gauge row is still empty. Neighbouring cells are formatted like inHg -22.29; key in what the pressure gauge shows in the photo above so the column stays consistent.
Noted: inHg -28.5
